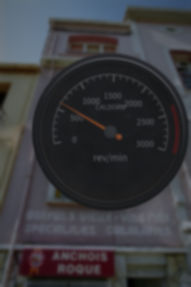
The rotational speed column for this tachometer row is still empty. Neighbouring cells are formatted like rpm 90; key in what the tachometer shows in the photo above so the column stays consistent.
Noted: rpm 600
